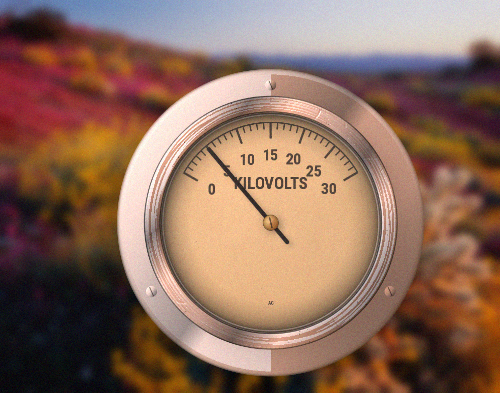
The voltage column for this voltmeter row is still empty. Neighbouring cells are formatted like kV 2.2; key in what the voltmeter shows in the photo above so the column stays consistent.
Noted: kV 5
